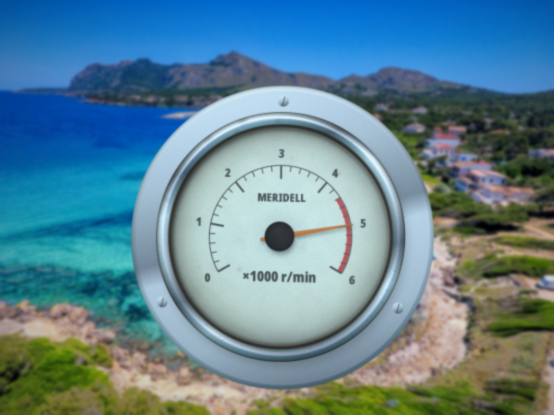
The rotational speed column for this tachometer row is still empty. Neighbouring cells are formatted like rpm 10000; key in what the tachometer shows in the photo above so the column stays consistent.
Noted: rpm 5000
